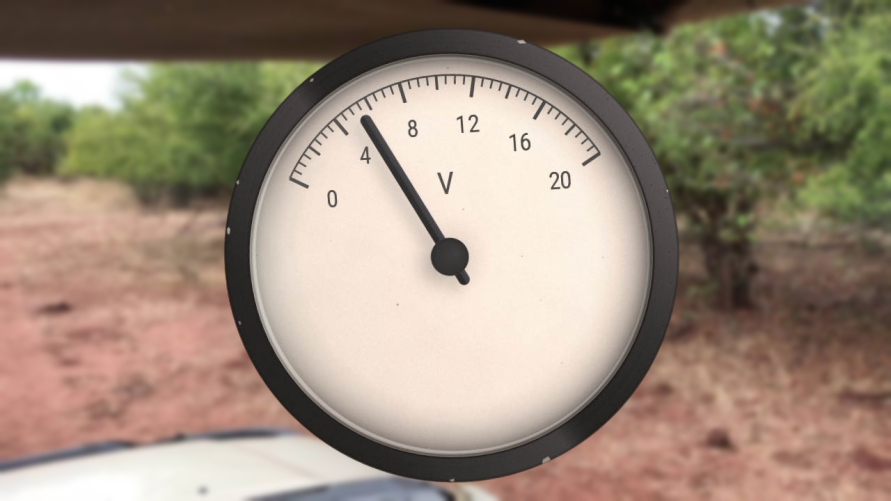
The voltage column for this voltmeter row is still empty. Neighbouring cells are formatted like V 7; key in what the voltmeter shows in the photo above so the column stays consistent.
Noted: V 5.5
